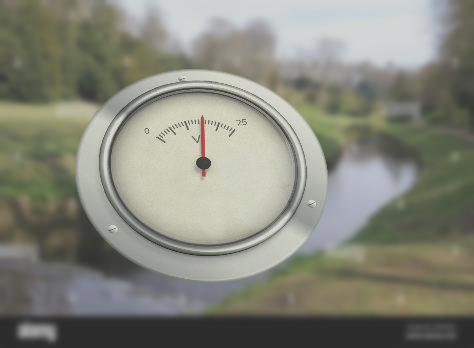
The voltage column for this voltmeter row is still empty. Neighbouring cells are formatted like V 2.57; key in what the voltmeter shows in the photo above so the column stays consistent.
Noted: V 15
